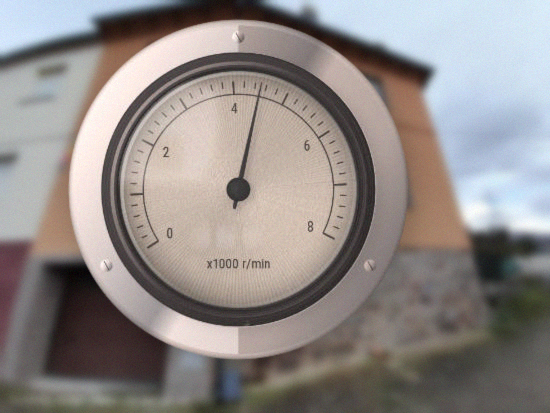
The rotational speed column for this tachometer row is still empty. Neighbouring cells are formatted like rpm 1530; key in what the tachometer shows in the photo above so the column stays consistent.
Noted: rpm 4500
